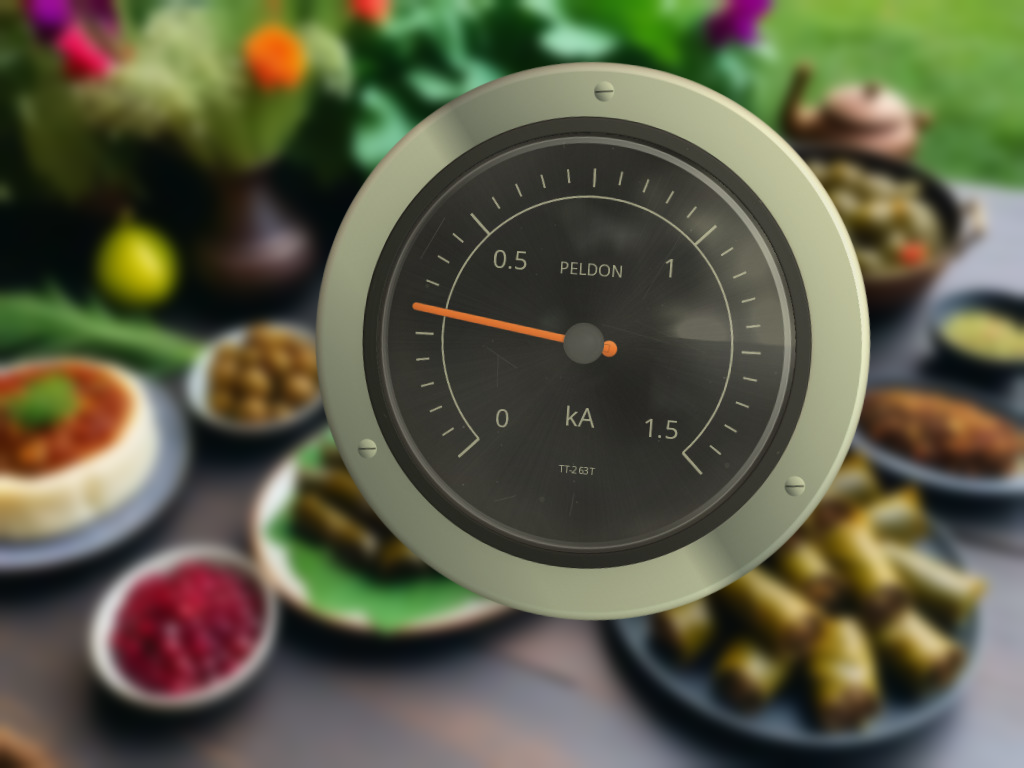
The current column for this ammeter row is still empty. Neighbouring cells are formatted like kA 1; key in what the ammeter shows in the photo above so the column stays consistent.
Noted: kA 0.3
